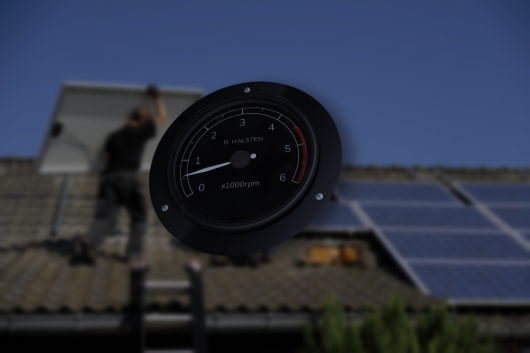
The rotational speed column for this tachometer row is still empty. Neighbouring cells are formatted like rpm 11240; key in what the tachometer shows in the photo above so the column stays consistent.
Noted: rpm 500
